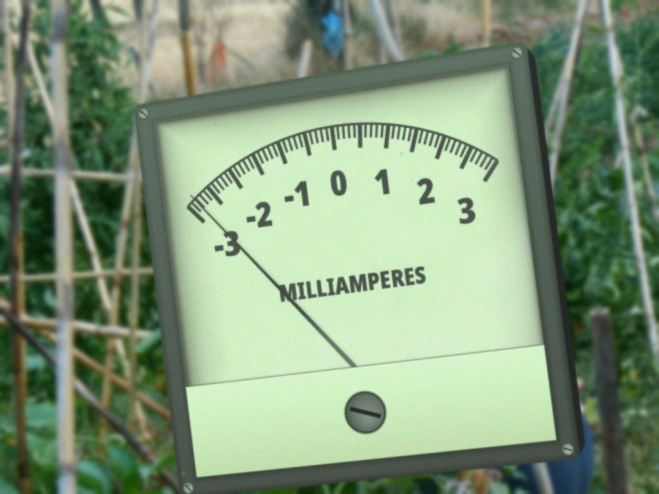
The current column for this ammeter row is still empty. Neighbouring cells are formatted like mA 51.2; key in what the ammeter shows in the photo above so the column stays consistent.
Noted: mA -2.8
